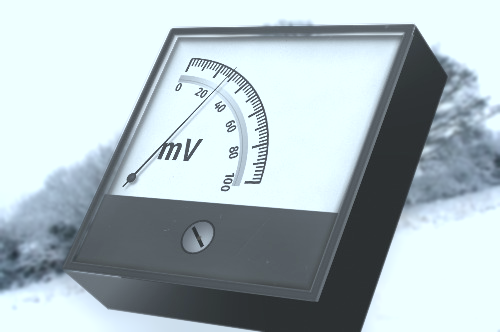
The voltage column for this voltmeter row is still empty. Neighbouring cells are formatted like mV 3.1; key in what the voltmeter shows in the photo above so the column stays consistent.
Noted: mV 30
